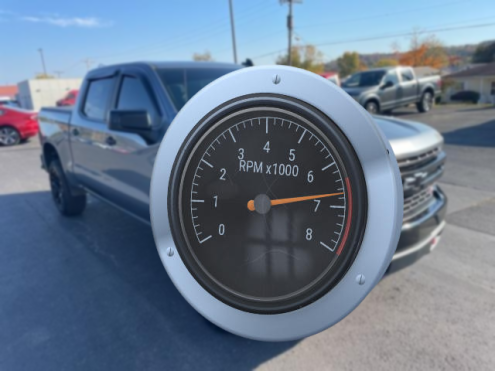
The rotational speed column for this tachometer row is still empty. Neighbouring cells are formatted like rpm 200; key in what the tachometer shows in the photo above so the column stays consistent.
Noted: rpm 6700
